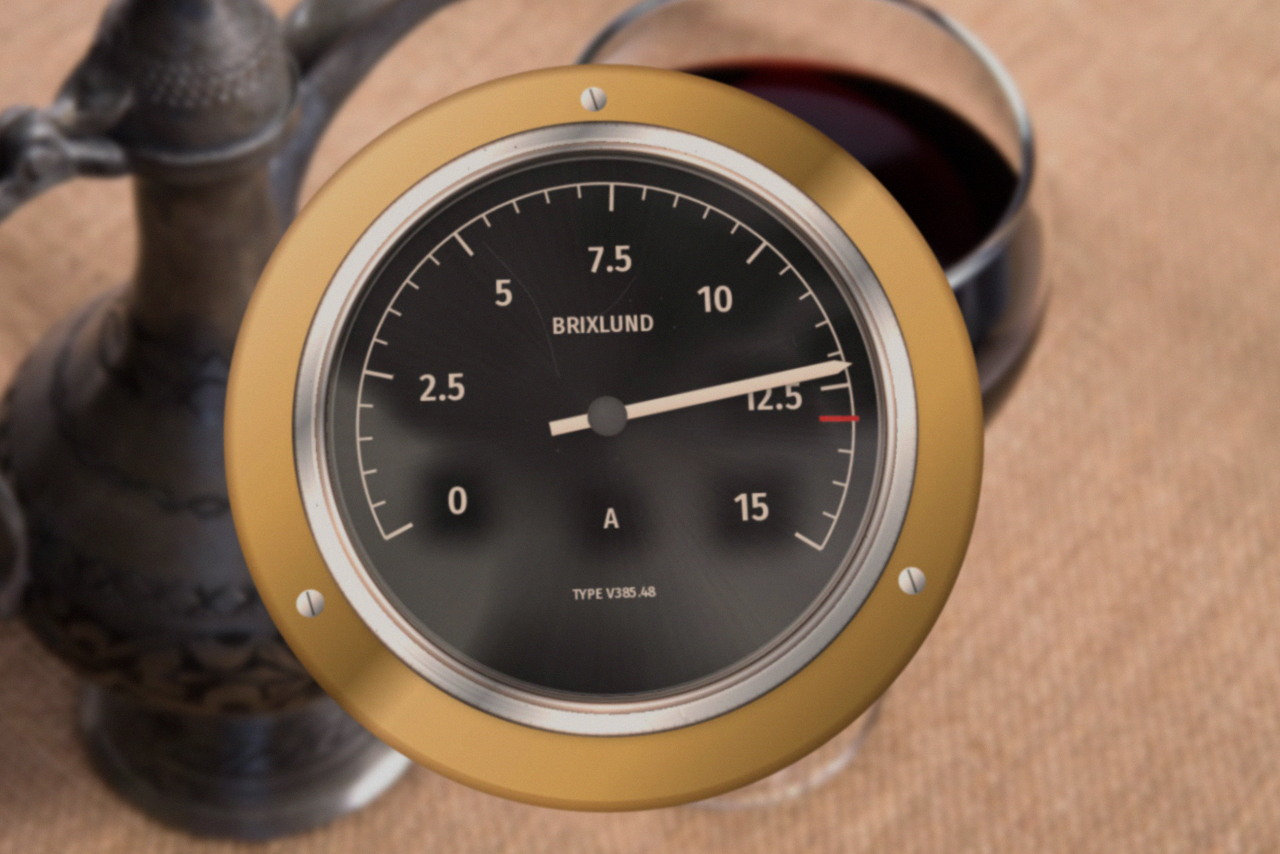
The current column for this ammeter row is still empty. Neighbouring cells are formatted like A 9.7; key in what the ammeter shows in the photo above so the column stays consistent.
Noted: A 12.25
